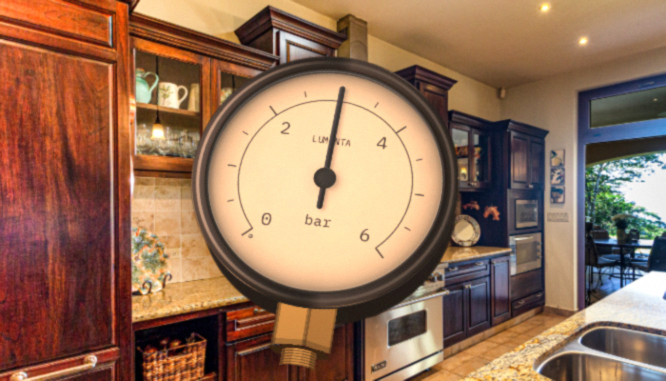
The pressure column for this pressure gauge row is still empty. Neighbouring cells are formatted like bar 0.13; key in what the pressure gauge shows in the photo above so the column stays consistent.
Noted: bar 3
